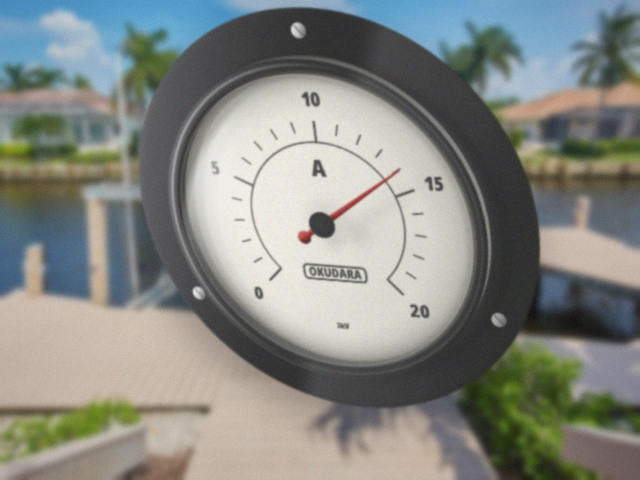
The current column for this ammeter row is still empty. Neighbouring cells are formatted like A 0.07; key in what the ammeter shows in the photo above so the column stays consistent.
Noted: A 14
